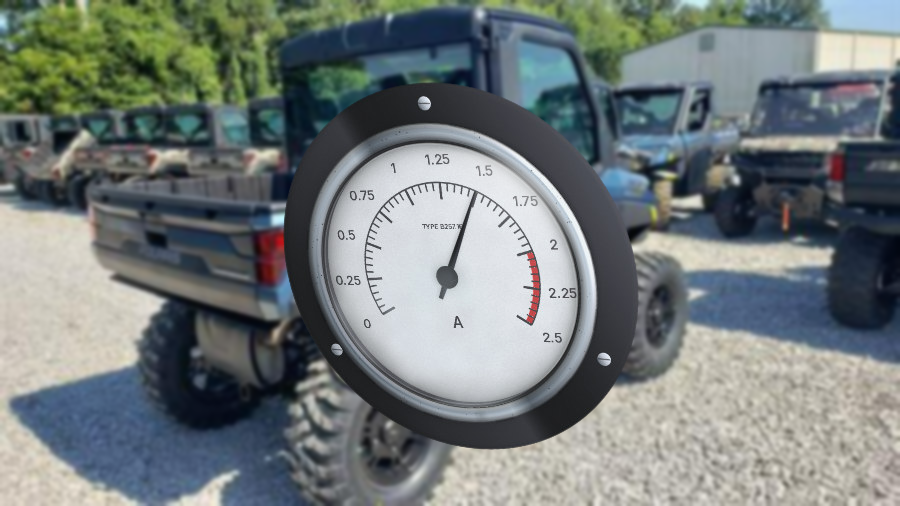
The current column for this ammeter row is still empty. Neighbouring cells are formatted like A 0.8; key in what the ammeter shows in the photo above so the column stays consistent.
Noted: A 1.5
